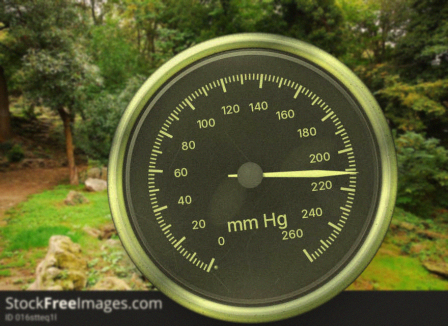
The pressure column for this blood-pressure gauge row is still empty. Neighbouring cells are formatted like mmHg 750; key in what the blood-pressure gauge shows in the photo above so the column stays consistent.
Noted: mmHg 212
